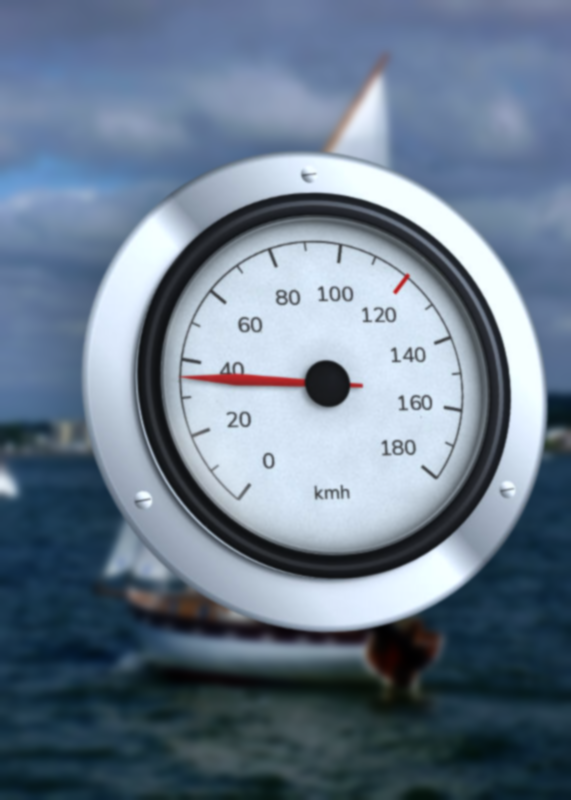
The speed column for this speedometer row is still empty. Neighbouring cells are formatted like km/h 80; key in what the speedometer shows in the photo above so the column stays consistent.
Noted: km/h 35
